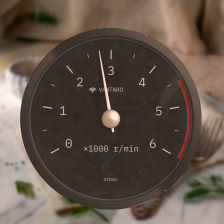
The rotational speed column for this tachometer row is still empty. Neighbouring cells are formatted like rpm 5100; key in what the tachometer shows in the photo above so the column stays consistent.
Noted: rpm 2750
